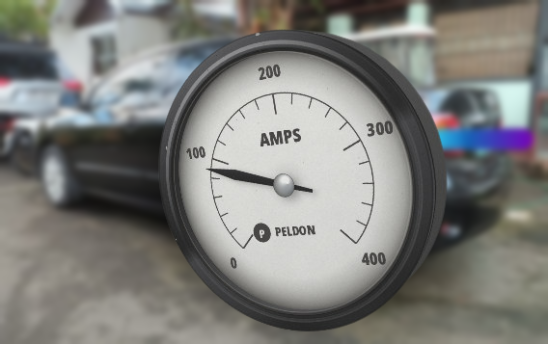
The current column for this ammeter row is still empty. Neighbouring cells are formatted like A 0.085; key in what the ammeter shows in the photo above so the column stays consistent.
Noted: A 90
